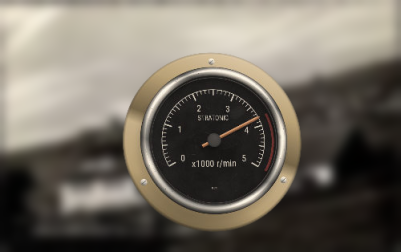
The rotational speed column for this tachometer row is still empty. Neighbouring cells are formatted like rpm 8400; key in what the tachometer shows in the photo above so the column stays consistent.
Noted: rpm 3800
